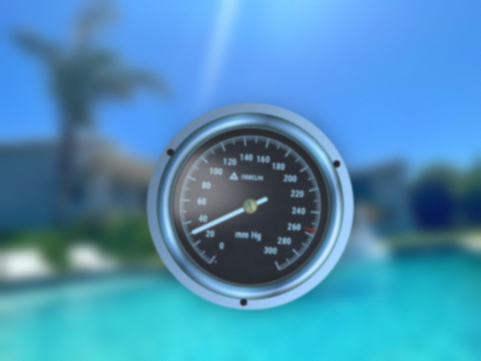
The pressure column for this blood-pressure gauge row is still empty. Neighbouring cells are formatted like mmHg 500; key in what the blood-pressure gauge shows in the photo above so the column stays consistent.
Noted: mmHg 30
